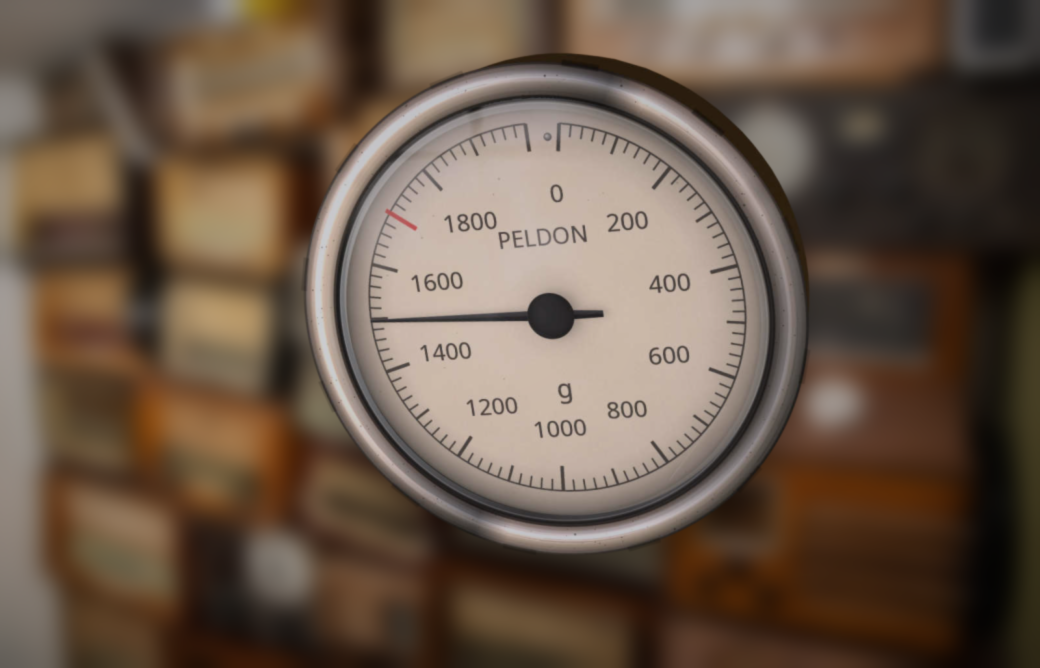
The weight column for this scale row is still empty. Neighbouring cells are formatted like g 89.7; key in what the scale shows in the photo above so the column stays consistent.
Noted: g 1500
